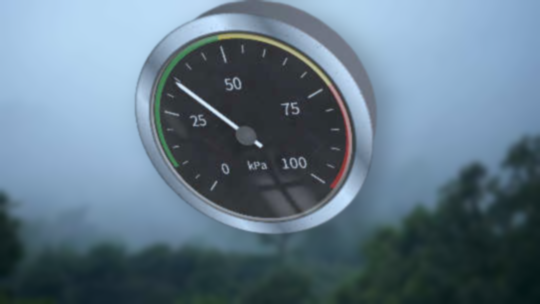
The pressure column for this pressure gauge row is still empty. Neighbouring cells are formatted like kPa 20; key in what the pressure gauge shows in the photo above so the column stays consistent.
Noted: kPa 35
